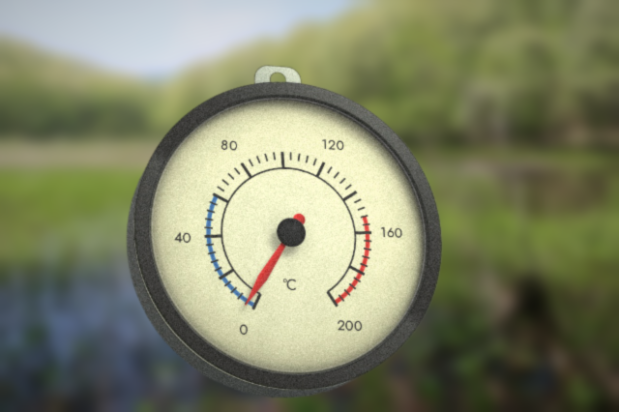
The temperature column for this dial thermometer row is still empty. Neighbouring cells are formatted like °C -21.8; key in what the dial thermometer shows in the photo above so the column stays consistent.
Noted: °C 4
